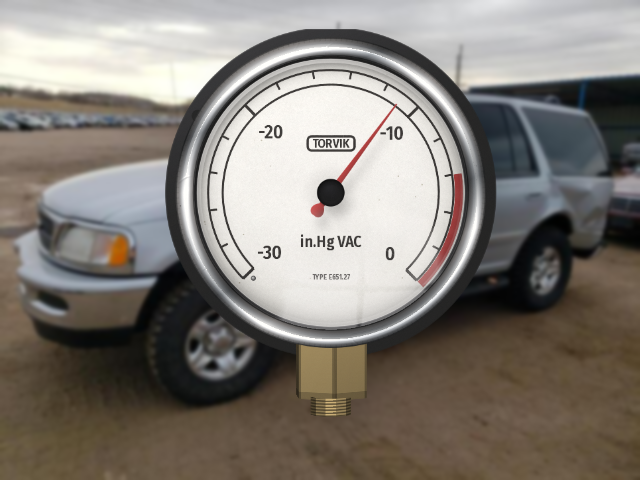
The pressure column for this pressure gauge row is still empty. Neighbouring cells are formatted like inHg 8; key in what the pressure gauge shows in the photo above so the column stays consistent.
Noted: inHg -11
